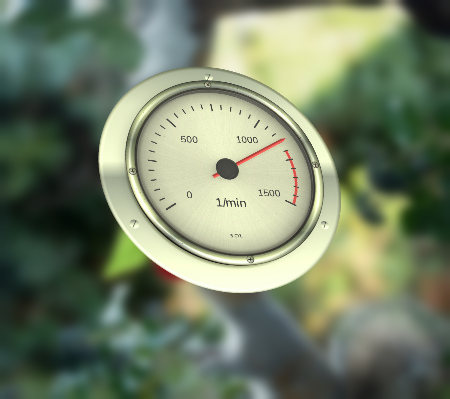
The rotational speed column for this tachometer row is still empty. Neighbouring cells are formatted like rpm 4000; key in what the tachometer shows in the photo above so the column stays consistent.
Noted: rpm 1150
